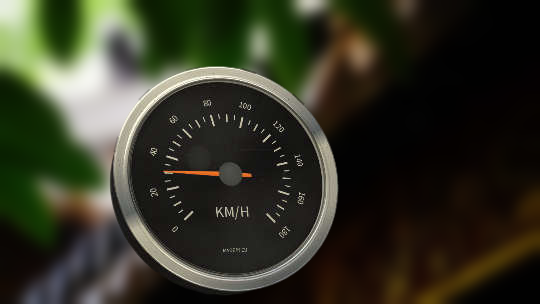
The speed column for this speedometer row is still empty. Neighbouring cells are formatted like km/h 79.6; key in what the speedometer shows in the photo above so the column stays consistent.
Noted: km/h 30
